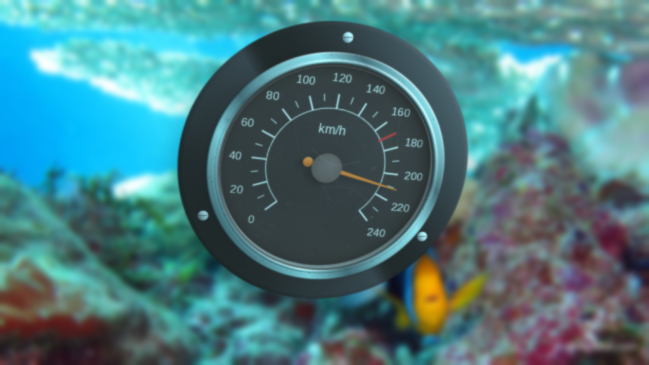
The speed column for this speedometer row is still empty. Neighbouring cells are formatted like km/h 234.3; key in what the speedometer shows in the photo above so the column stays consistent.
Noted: km/h 210
